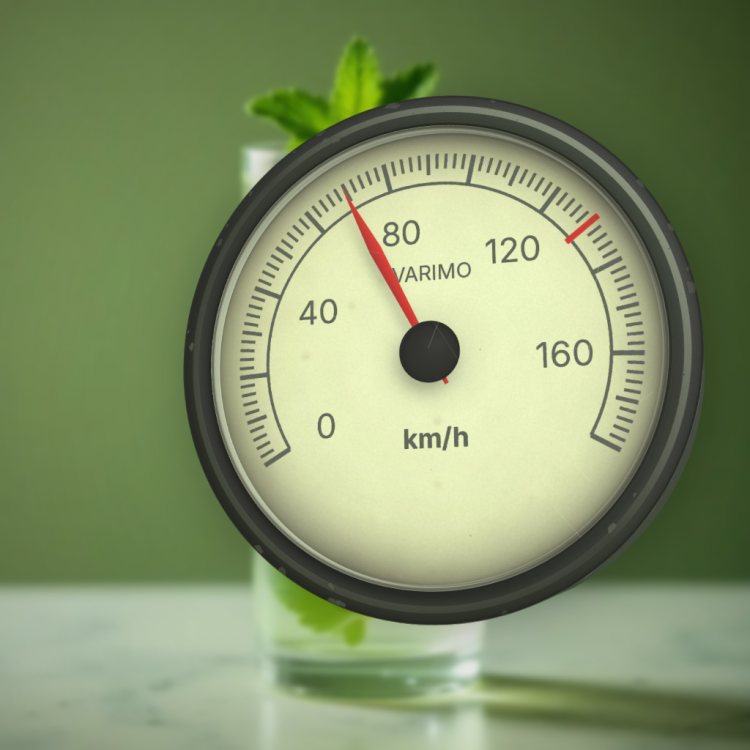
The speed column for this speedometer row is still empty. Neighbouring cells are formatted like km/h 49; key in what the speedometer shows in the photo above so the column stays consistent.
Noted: km/h 70
